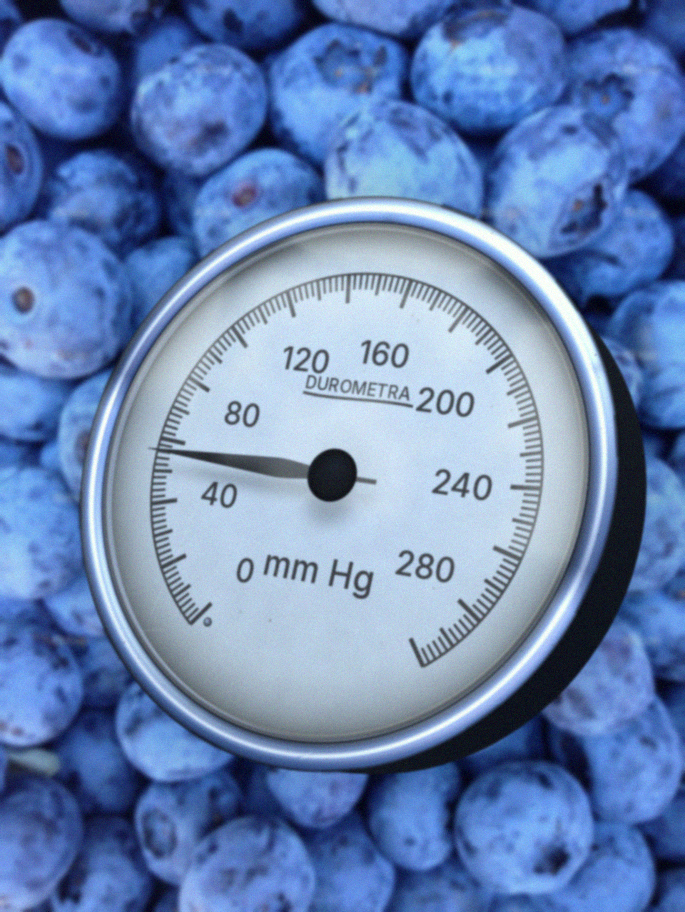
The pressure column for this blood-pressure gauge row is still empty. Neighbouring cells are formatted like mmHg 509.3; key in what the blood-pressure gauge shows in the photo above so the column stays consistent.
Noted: mmHg 56
